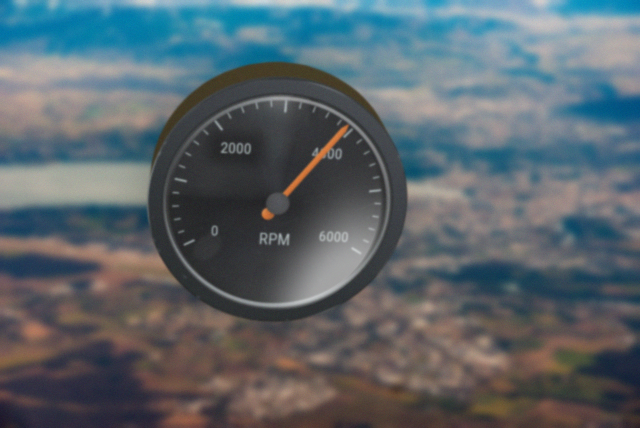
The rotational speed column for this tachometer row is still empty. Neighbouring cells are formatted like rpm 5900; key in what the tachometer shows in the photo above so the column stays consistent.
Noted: rpm 3900
